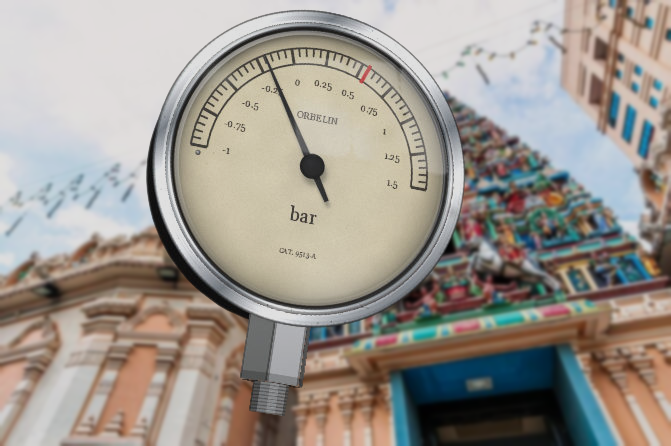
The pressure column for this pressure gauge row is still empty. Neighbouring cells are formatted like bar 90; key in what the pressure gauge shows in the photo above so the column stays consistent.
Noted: bar -0.2
